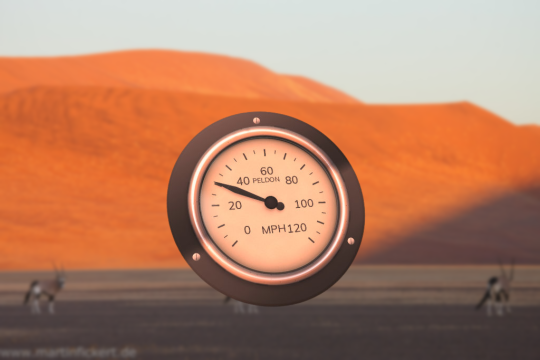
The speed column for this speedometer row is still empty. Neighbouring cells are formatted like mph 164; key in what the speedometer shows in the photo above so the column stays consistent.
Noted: mph 30
